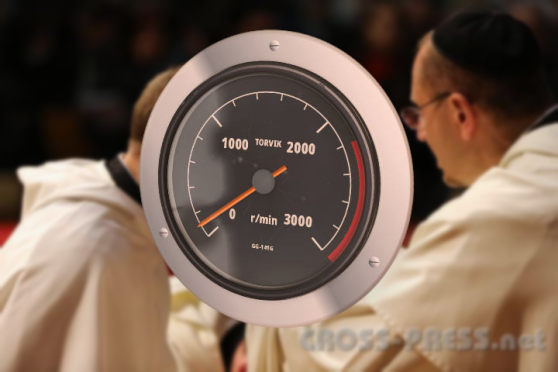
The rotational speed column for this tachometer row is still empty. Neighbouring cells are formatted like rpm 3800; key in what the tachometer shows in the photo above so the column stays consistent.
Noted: rpm 100
